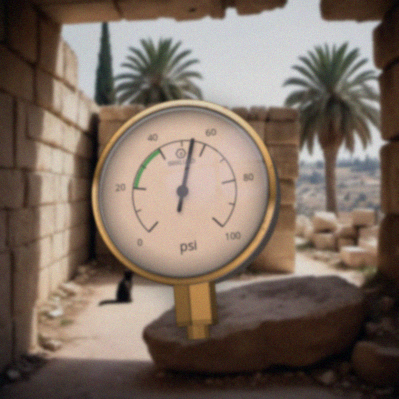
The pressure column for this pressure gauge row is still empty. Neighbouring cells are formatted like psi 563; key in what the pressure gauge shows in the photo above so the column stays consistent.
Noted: psi 55
